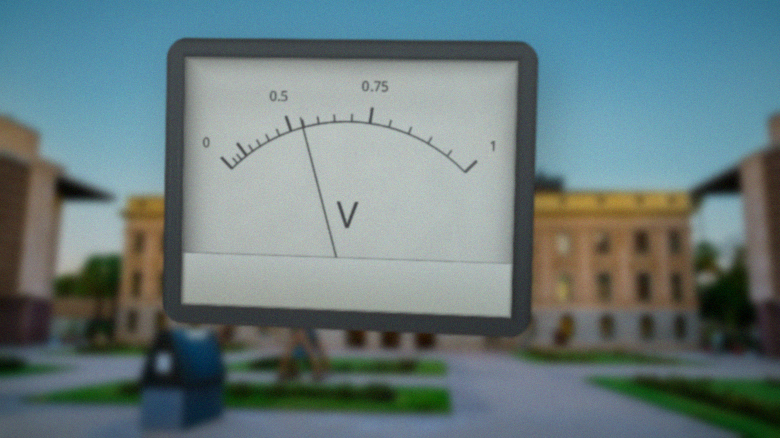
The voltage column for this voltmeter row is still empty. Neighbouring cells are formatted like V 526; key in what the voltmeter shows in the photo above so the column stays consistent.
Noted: V 0.55
